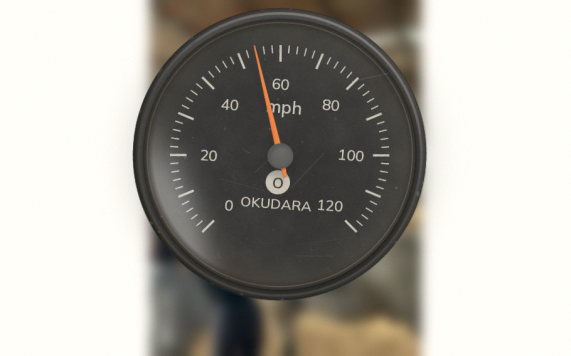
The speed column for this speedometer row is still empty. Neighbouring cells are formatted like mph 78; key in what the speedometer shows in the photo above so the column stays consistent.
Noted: mph 54
